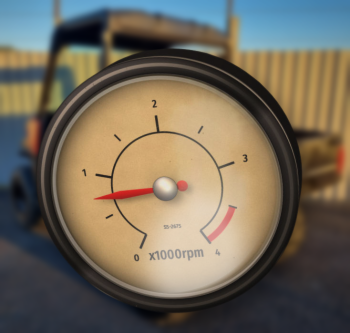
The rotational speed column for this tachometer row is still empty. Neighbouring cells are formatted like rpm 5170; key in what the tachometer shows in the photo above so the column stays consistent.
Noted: rpm 750
